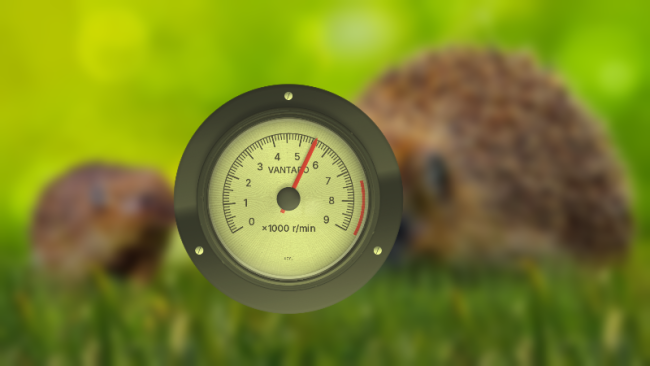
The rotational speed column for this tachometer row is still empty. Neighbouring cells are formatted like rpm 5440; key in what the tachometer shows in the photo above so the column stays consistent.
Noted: rpm 5500
